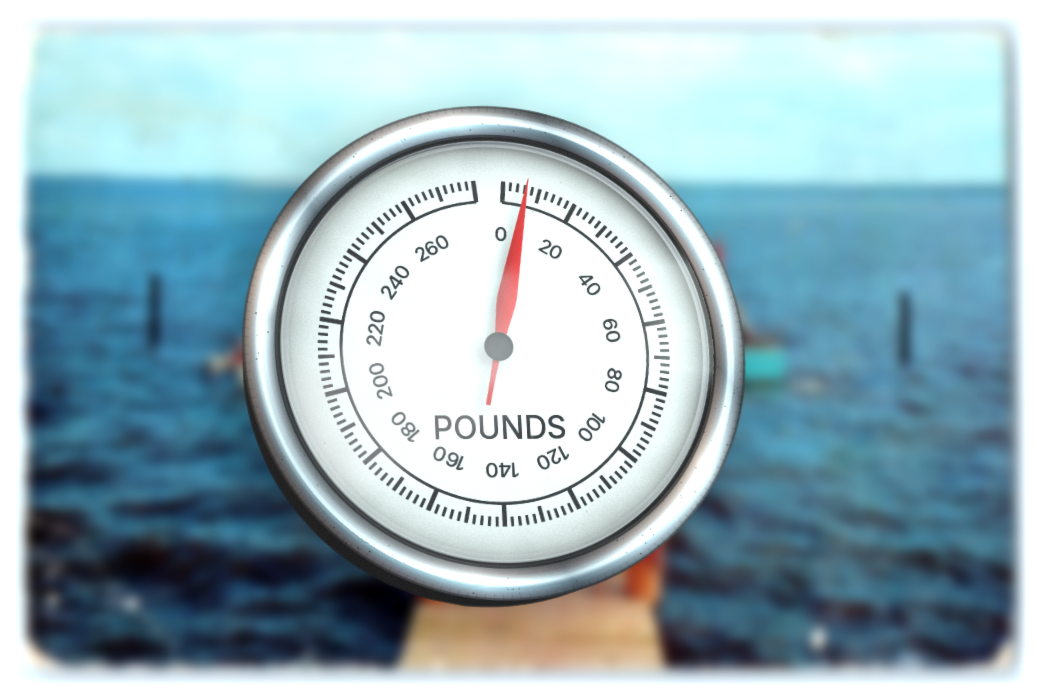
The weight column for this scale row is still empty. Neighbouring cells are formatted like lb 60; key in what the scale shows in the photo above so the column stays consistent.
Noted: lb 6
